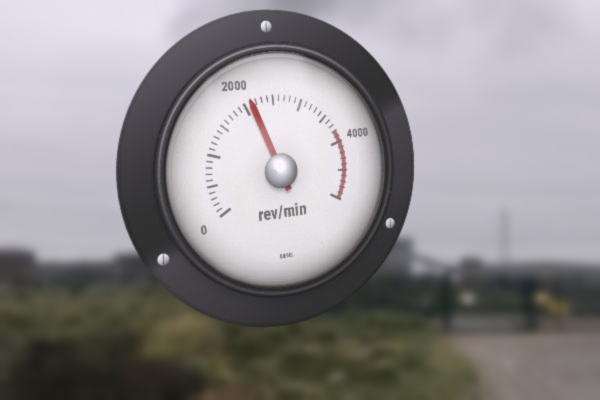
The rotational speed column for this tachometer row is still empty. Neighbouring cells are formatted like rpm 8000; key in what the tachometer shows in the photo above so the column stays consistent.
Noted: rpm 2100
